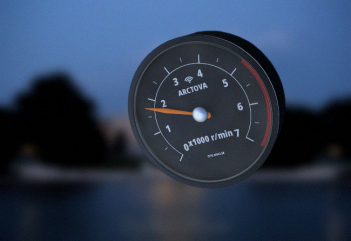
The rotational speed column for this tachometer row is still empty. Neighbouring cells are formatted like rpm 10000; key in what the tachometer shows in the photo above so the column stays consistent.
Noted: rpm 1750
